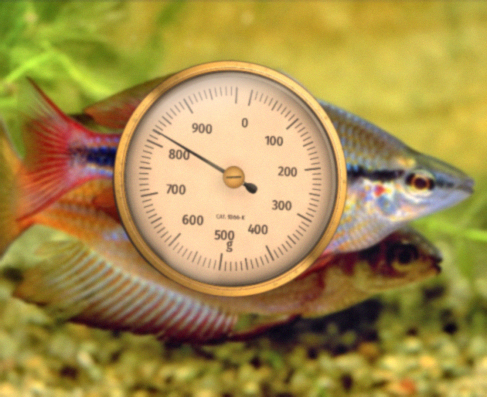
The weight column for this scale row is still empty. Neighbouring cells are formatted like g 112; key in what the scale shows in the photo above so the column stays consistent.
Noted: g 820
